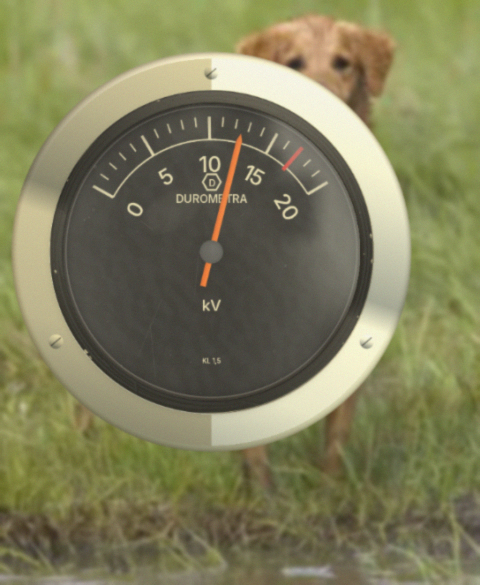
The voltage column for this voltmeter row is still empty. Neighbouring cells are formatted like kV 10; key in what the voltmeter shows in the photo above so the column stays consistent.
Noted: kV 12.5
